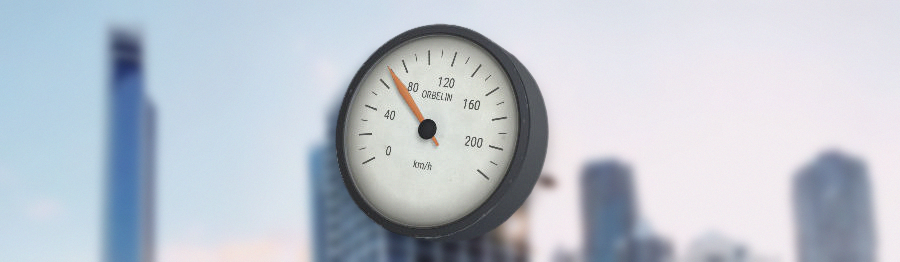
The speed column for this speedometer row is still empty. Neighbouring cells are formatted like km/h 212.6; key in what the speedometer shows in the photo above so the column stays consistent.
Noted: km/h 70
